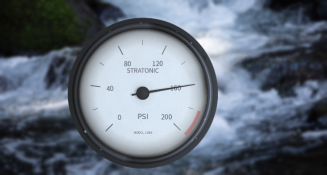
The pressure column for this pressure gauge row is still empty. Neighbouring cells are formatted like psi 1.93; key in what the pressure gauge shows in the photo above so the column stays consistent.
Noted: psi 160
